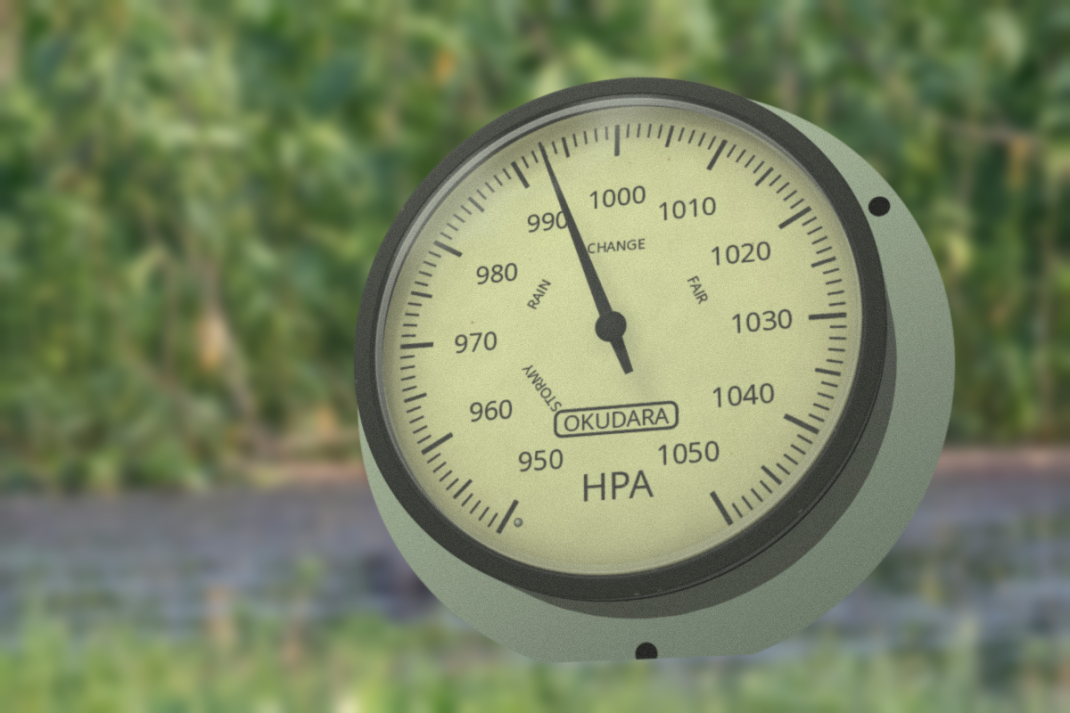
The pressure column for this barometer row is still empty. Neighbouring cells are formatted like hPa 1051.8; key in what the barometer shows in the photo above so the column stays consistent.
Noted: hPa 993
